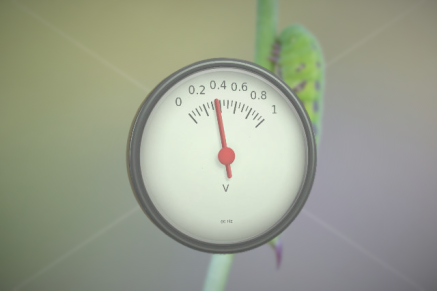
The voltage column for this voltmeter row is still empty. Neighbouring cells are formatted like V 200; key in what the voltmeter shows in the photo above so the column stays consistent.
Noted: V 0.35
